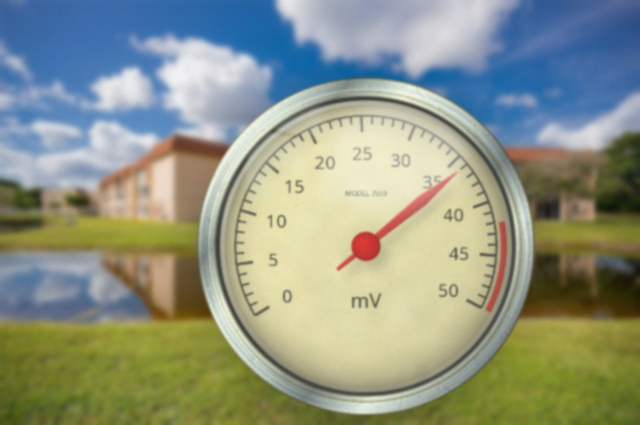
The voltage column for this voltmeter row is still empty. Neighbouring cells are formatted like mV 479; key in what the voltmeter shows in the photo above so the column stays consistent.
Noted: mV 36
